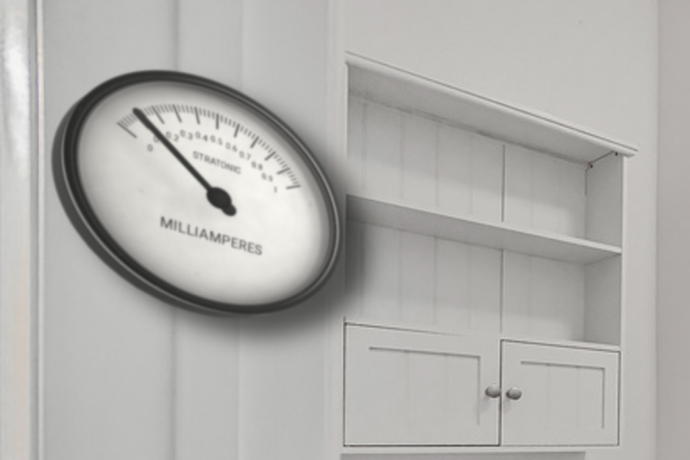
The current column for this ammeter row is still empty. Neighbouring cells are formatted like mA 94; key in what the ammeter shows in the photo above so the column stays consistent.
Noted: mA 0.1
